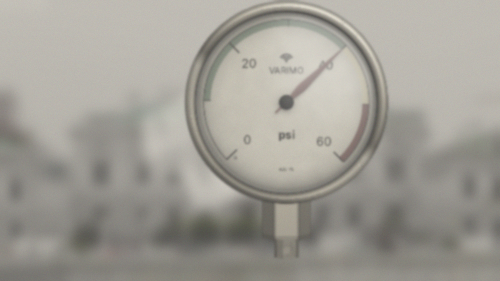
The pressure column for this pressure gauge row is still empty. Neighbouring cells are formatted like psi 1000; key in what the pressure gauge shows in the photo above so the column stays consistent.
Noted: psi 40
